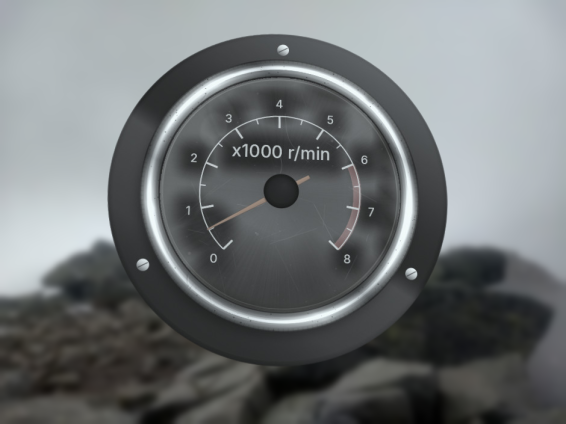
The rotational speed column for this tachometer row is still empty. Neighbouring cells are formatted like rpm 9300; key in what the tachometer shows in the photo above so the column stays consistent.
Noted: rpm 500
